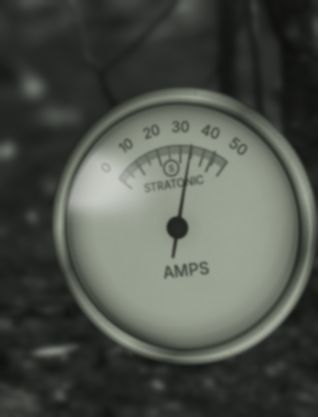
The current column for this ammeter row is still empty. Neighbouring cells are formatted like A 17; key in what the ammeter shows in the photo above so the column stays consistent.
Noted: A 35
